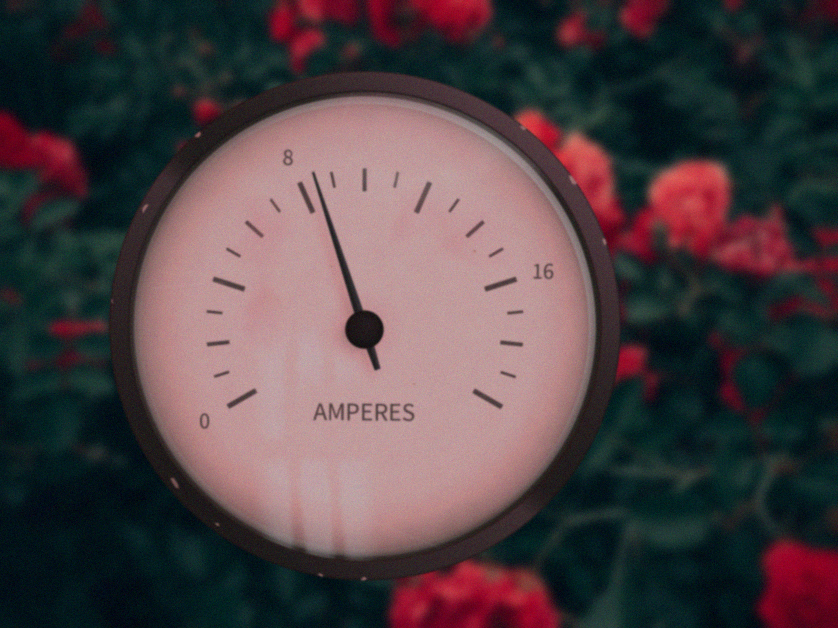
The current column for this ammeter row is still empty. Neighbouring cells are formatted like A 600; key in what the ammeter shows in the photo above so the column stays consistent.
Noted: A 8.5
